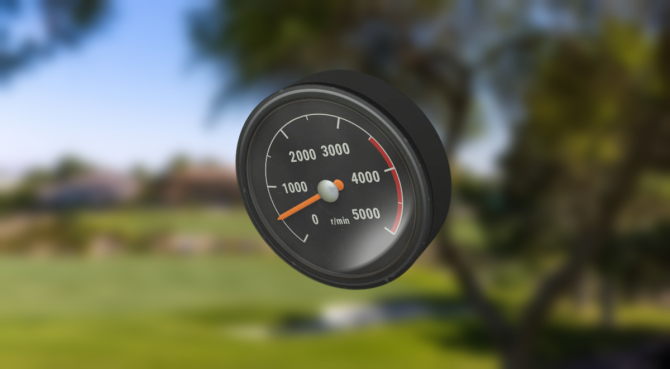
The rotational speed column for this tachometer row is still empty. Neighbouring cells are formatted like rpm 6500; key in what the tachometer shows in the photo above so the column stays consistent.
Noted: rpm 500
